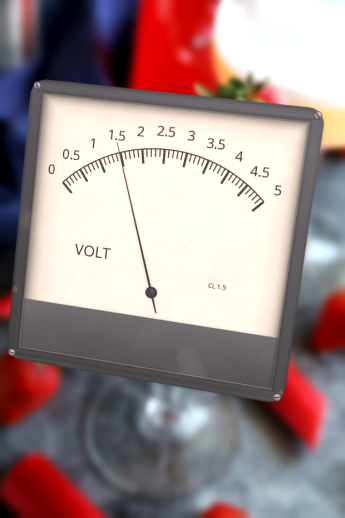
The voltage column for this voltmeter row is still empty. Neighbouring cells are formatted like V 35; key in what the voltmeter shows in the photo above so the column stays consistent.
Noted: V 1.5
